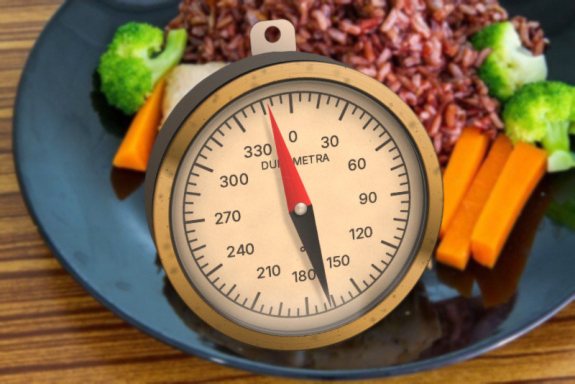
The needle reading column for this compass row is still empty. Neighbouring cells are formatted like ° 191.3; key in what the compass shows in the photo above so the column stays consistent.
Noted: ° 347.5
